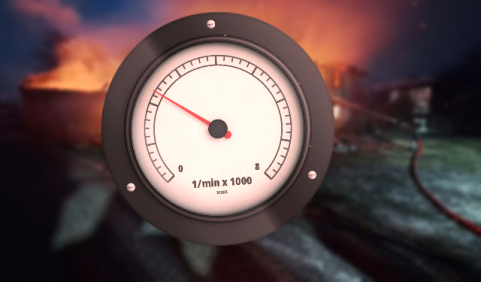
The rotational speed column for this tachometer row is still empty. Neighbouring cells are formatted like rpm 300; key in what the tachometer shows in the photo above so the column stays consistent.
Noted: rpm 2300
